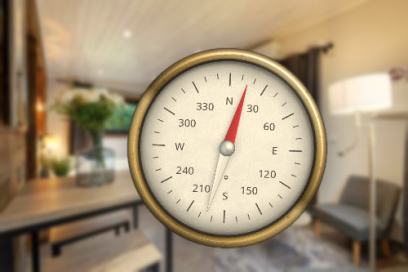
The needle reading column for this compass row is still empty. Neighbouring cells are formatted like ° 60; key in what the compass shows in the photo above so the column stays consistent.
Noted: ° 15
